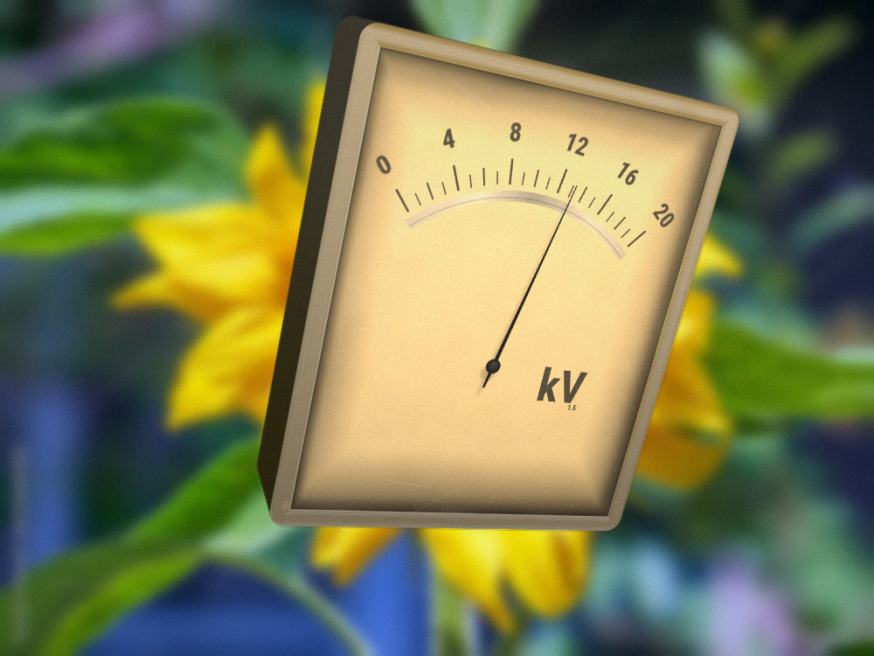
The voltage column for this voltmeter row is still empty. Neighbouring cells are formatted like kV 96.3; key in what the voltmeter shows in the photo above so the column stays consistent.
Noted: kV 13
